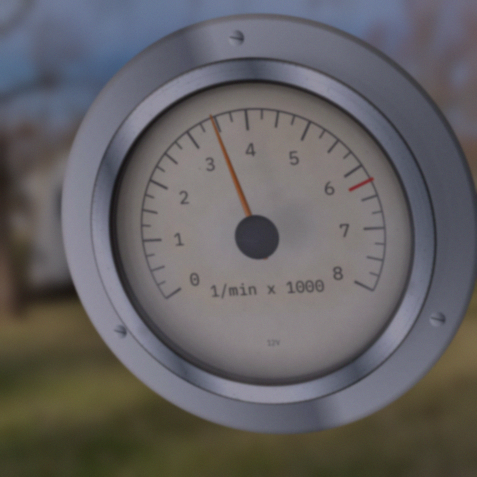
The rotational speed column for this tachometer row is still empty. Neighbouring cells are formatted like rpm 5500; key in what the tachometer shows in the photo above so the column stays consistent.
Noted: rpm 3500
